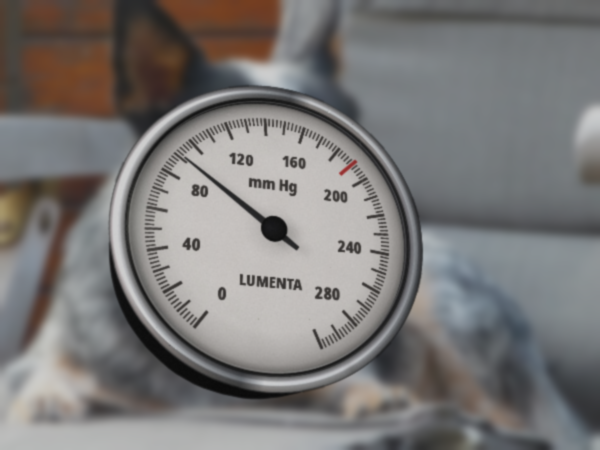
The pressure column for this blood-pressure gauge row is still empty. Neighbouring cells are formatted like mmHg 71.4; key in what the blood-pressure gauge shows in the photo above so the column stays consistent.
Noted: mmHg 90
